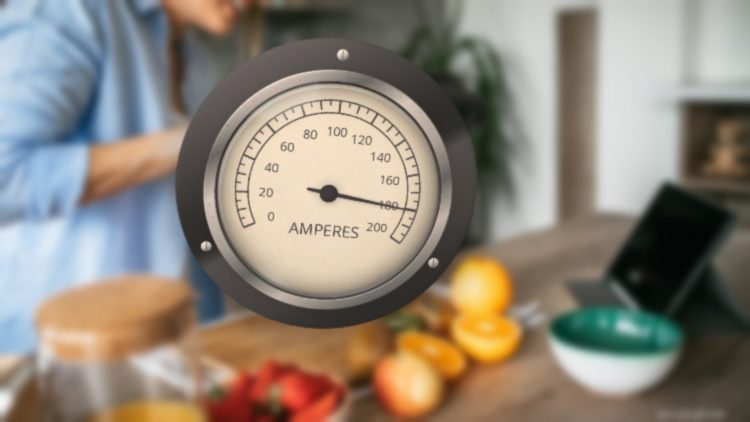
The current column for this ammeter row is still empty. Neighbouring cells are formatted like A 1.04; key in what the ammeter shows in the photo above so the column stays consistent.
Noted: A 180
